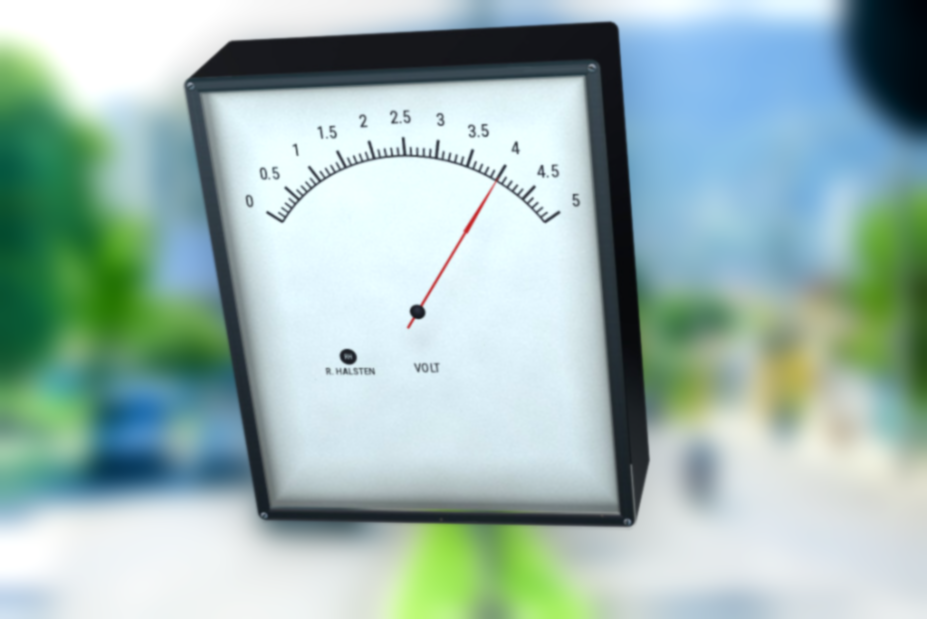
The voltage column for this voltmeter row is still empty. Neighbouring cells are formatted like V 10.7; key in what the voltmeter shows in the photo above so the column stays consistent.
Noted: V 4
